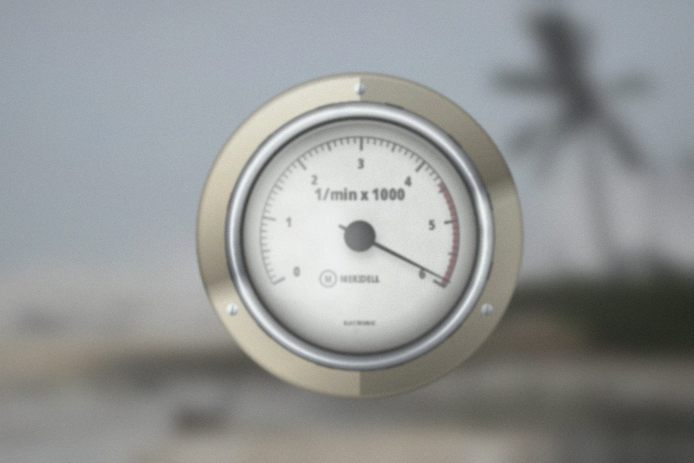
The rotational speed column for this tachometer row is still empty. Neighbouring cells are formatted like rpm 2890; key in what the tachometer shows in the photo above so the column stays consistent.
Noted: rpm 5900
